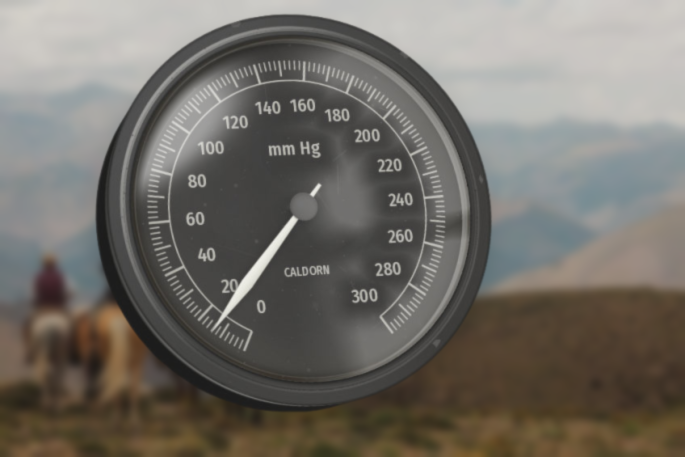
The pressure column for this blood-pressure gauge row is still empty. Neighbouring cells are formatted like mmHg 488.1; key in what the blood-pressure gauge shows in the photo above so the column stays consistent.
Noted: mmHg 14
